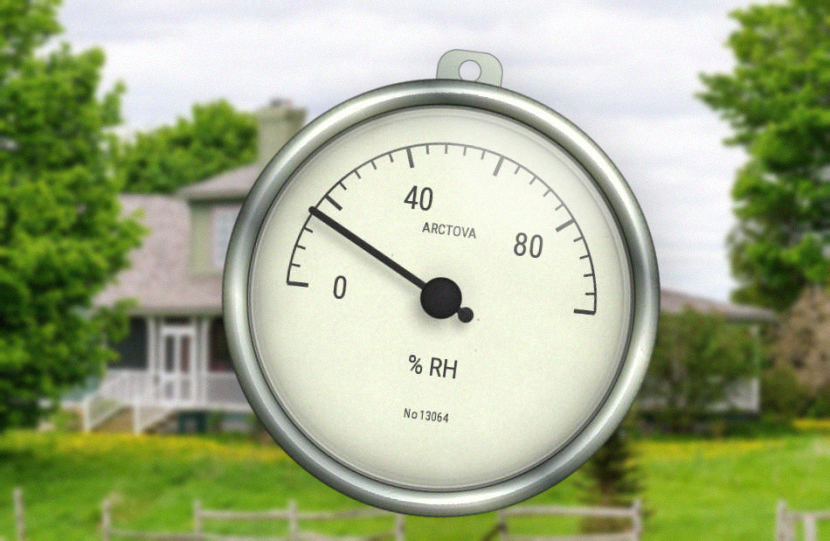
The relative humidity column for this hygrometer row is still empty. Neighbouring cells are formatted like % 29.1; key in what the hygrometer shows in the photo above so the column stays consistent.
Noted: % 16
